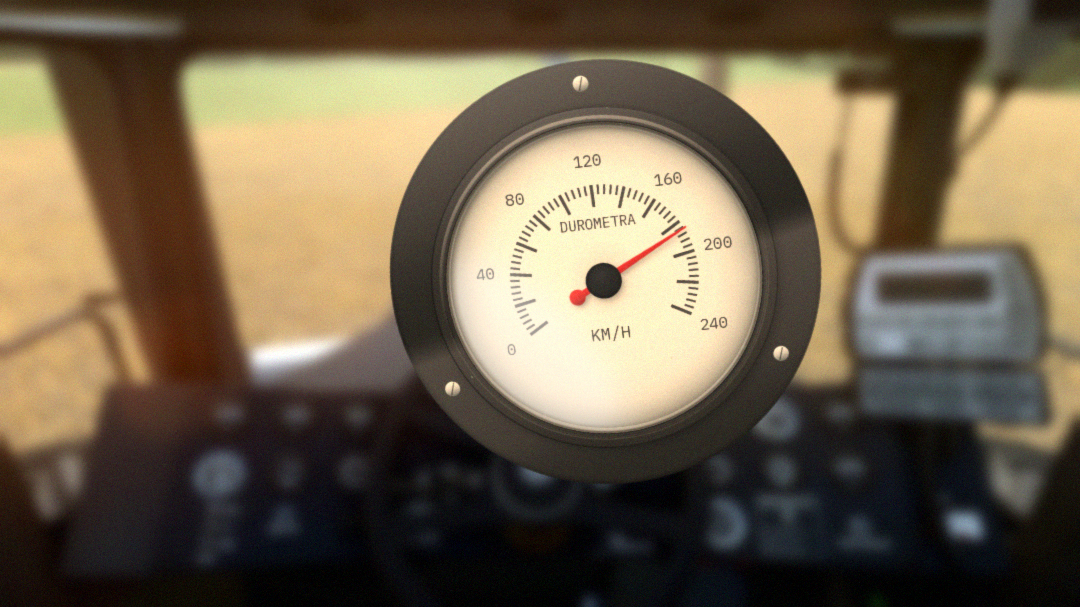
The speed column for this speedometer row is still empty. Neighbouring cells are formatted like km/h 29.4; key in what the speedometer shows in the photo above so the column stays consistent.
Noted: km/h 184
